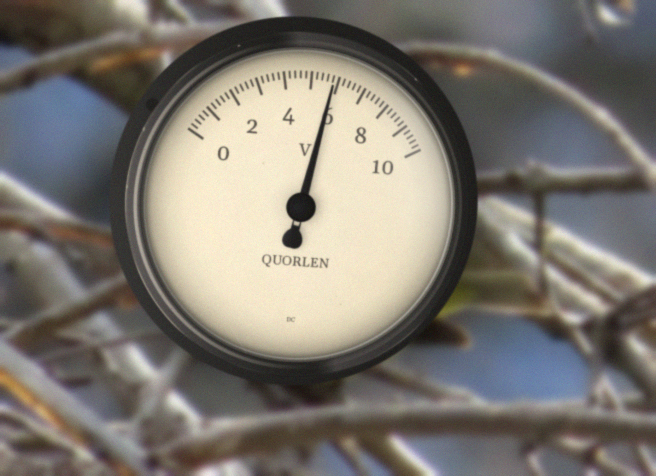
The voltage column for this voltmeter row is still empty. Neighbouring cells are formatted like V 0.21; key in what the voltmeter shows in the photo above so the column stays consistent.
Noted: V 5.8
